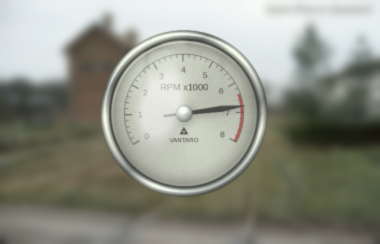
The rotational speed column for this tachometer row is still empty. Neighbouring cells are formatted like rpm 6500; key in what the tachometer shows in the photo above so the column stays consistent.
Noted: rpm 6800
